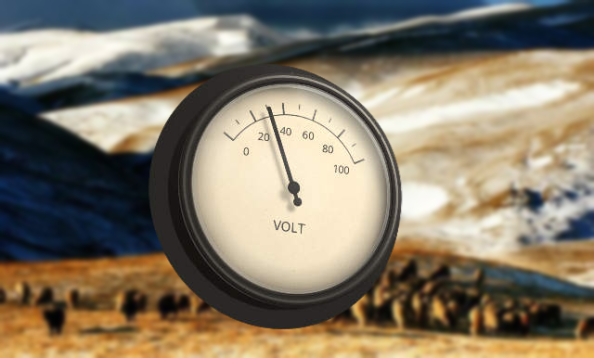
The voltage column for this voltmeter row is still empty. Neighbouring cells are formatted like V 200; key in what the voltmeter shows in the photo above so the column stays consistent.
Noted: V 30
